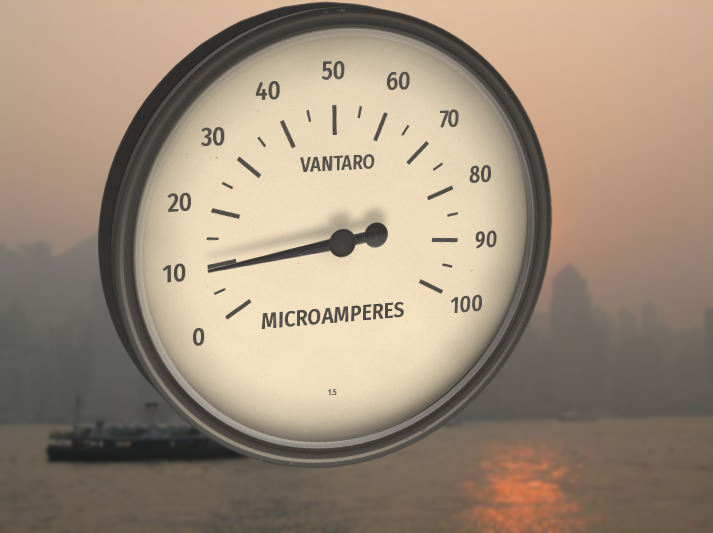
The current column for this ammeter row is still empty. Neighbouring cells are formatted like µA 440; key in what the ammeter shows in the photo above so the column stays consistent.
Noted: µA 10
